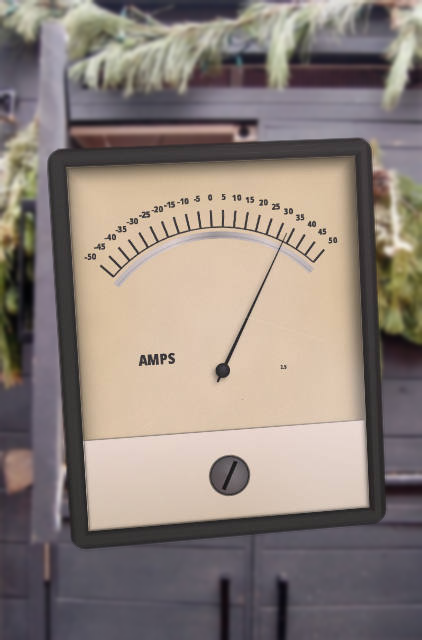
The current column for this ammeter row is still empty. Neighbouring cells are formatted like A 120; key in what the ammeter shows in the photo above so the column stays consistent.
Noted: A 32.5
